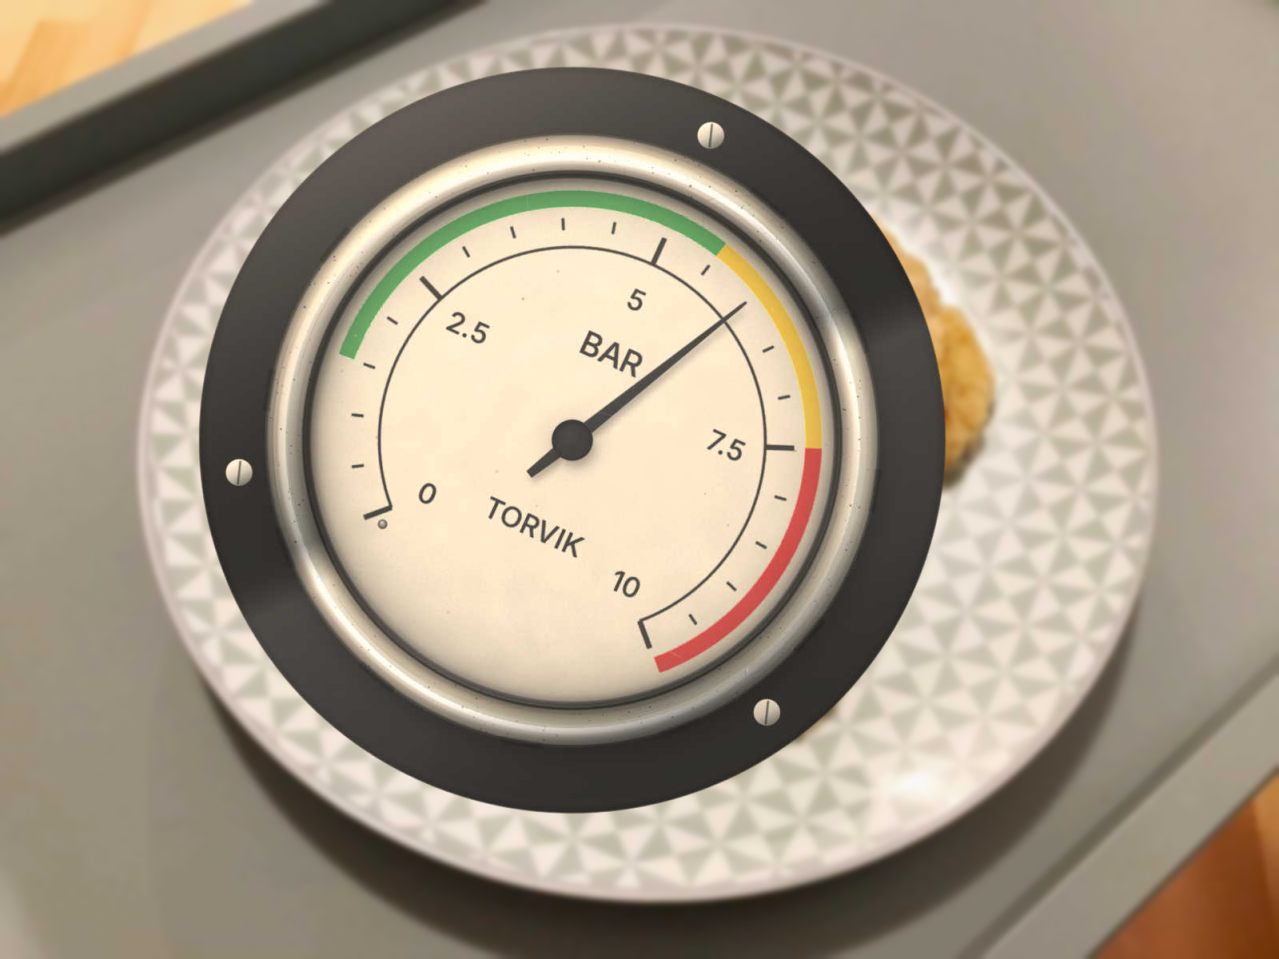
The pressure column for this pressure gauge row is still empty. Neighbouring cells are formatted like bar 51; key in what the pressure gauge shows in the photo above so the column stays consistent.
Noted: bar 6
